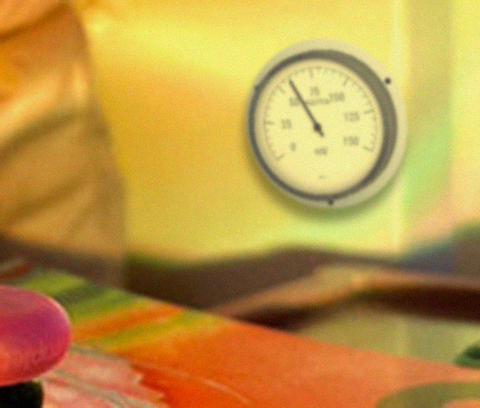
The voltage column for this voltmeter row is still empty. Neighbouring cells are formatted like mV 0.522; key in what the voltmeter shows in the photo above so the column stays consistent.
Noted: mV 60
